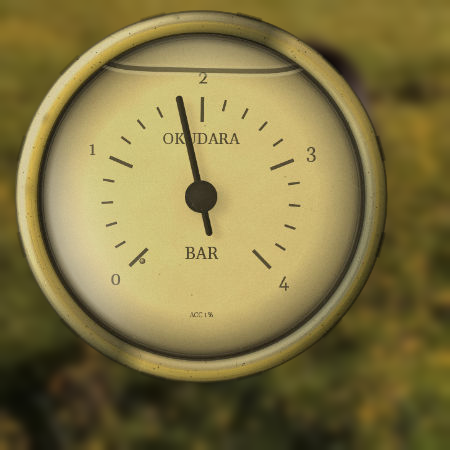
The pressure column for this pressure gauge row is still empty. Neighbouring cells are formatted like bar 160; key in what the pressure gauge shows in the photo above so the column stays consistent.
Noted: bar 1.8
